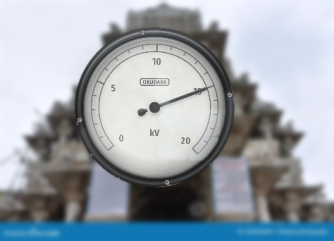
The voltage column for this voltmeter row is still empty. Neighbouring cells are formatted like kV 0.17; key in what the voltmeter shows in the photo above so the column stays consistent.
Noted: kV 15
